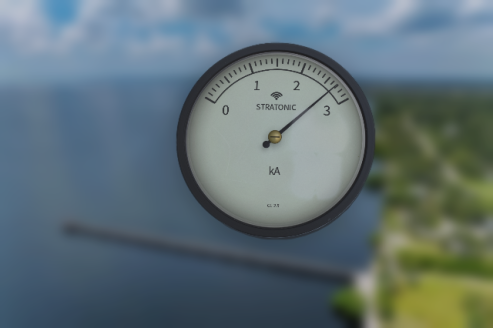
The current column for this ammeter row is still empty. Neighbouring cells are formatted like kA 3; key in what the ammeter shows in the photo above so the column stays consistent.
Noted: kA 2.7
